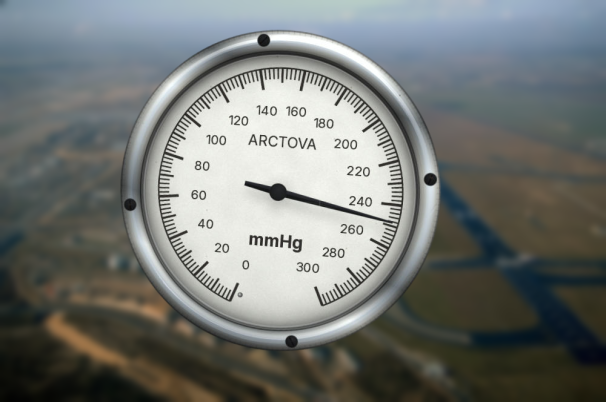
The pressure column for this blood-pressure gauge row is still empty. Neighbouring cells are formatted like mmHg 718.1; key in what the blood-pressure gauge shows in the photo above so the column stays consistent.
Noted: mmHg 248
